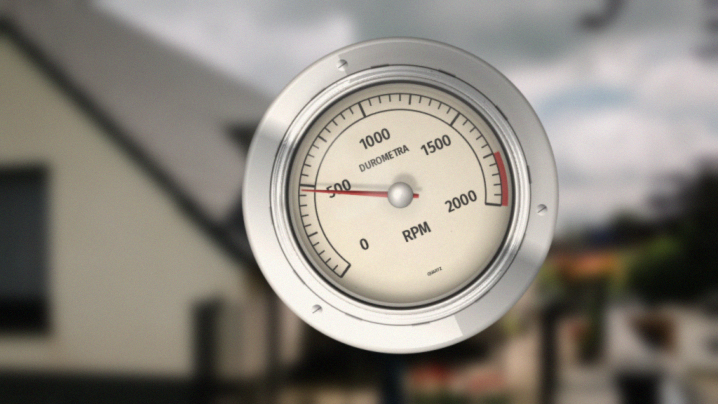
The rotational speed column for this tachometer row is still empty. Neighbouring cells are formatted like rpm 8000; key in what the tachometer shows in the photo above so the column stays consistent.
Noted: rpm 475
